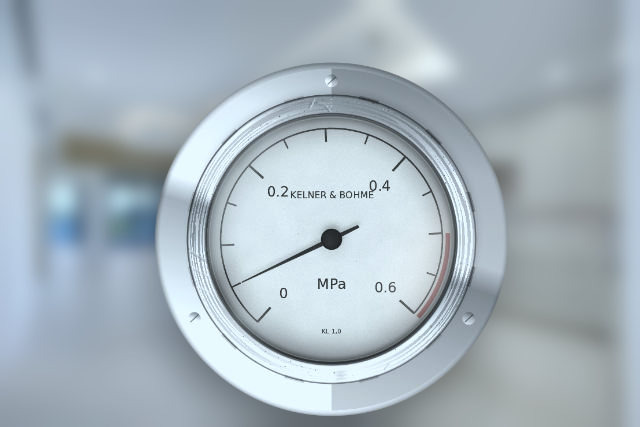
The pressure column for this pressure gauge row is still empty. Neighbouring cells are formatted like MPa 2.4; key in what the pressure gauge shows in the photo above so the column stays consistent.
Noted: MPa 0.05
